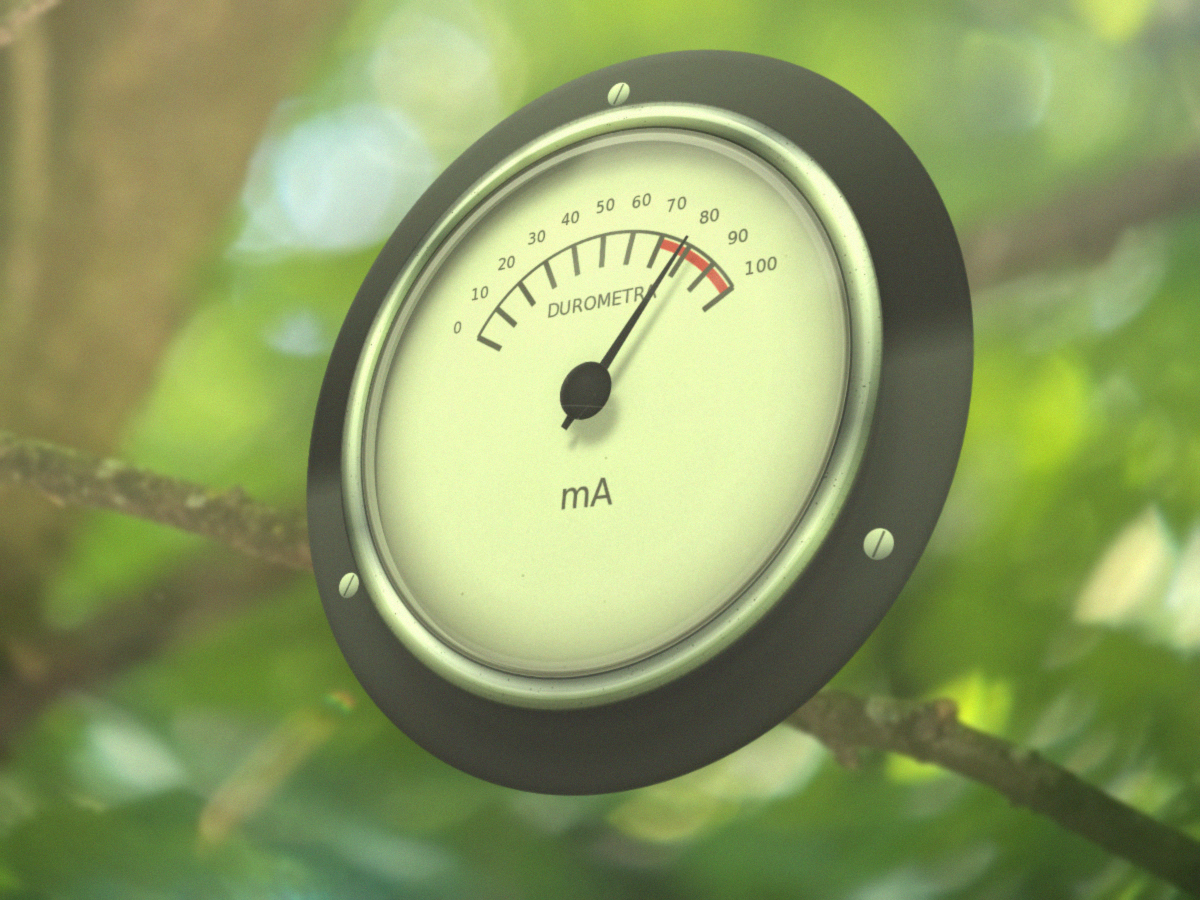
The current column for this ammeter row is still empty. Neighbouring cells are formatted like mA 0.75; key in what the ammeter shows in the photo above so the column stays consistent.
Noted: mA 80
